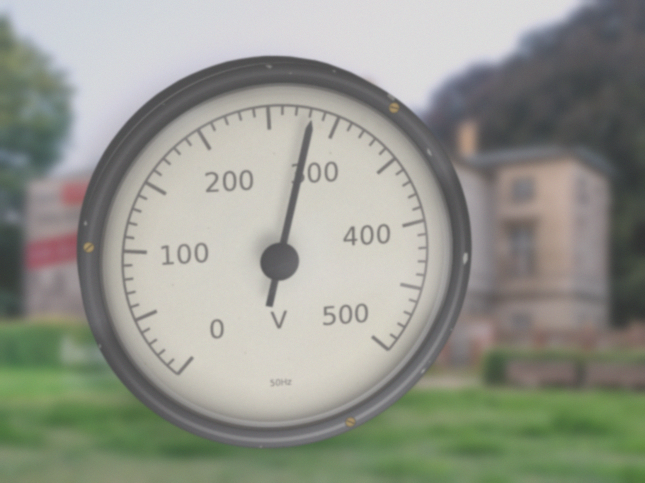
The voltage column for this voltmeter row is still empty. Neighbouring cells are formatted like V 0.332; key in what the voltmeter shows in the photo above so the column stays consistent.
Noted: V 280
